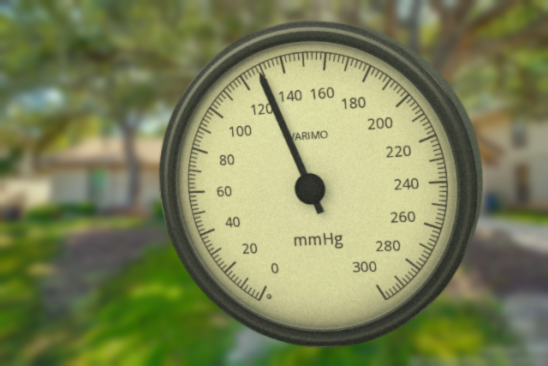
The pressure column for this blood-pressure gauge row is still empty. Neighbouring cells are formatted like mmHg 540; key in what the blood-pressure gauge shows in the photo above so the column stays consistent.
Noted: mmHg 130
